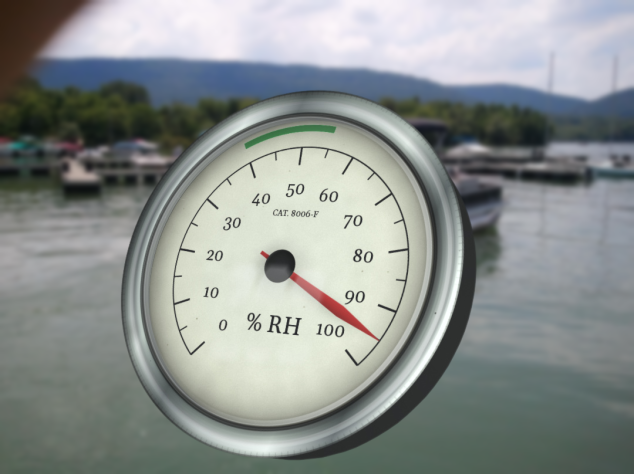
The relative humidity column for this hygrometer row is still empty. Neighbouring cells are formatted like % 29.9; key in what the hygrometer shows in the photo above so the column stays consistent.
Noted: % 95
